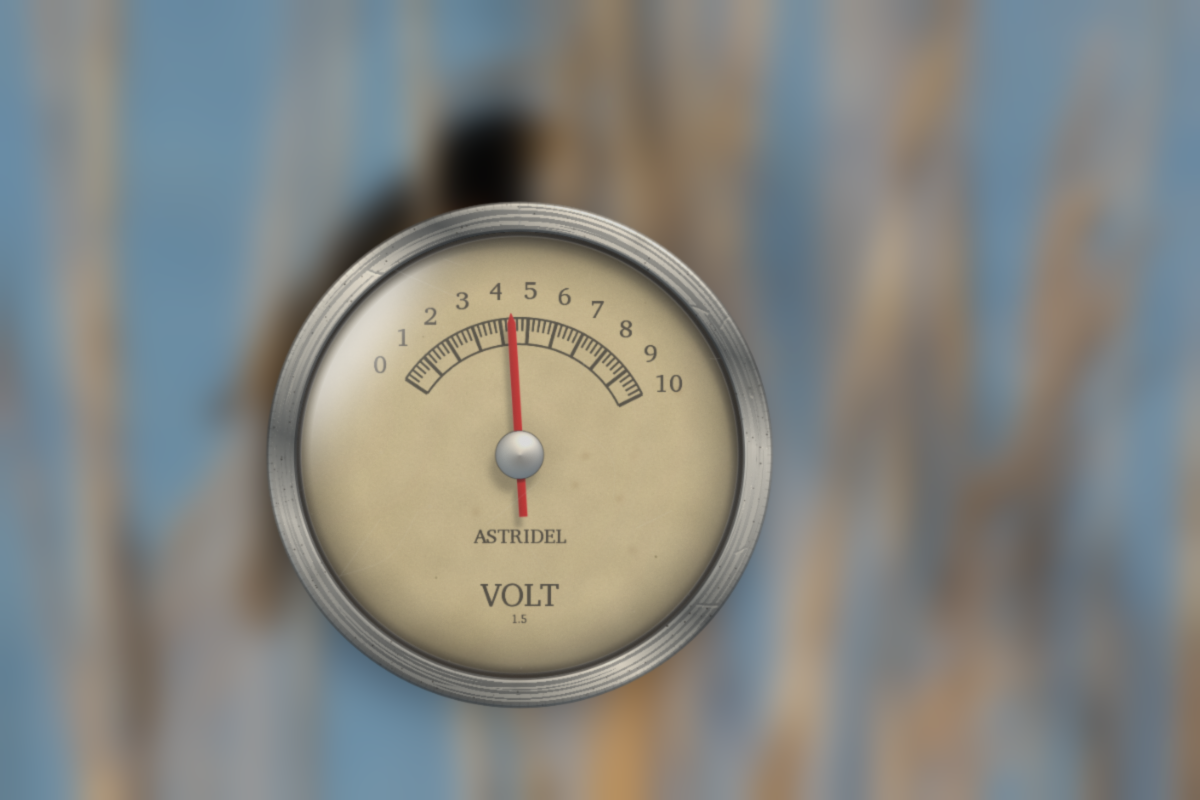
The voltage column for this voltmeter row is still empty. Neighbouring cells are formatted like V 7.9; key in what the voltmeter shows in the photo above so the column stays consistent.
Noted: V 4.4
